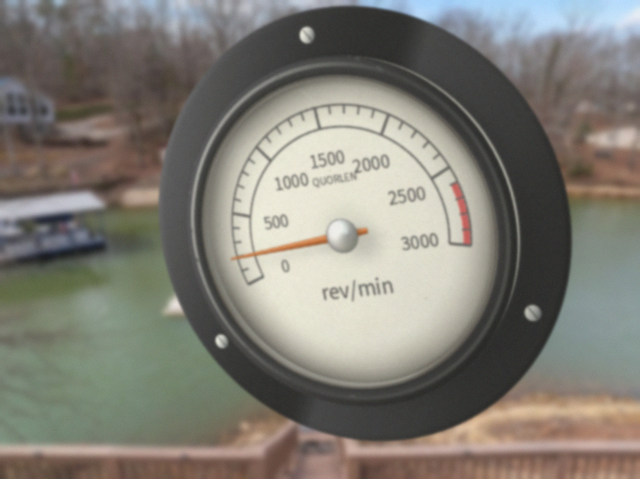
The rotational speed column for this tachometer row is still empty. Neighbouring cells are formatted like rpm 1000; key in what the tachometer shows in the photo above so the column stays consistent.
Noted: rpm 200
